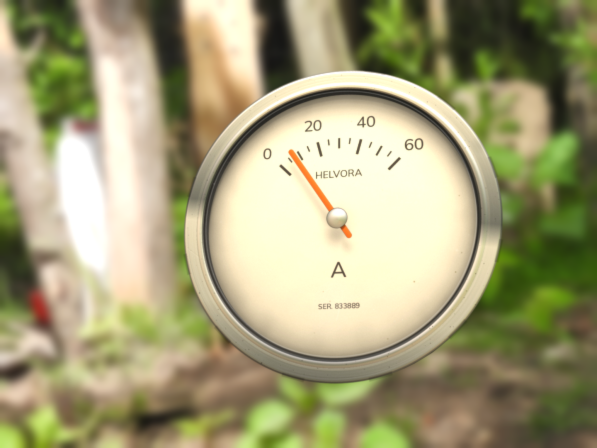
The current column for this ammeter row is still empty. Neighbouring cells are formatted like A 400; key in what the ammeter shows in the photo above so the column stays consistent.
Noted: A 7.5
